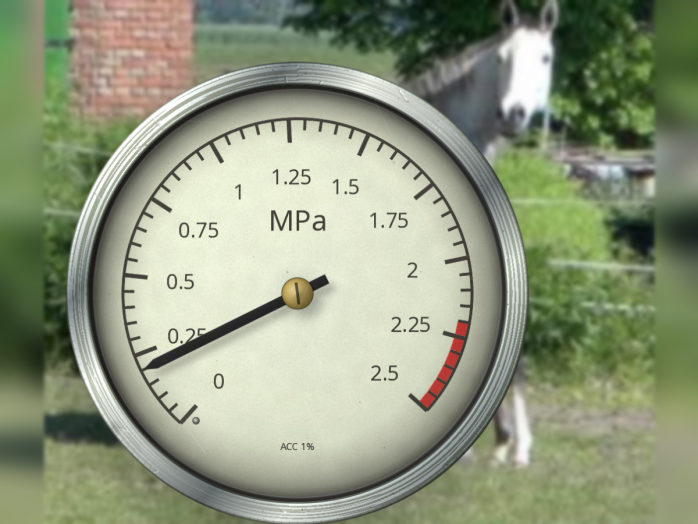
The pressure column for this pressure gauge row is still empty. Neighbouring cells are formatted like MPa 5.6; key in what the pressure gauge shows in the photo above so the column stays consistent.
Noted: MPa 0.2
